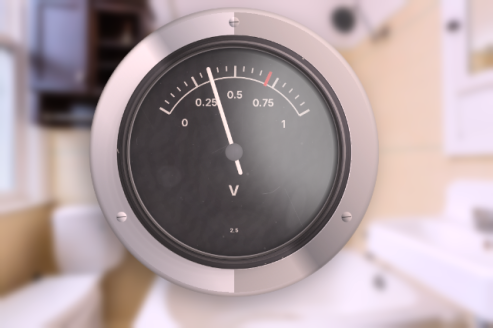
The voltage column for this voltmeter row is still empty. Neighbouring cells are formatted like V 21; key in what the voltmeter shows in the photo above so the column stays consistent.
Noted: V 0.35
